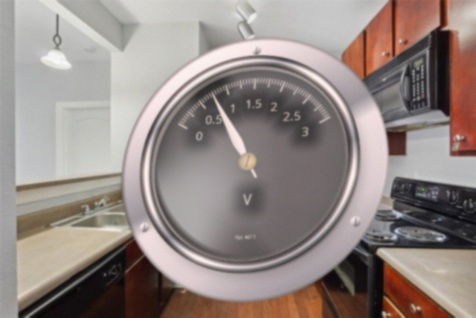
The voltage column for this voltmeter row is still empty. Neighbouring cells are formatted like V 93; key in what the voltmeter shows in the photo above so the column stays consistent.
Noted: V 0.75
